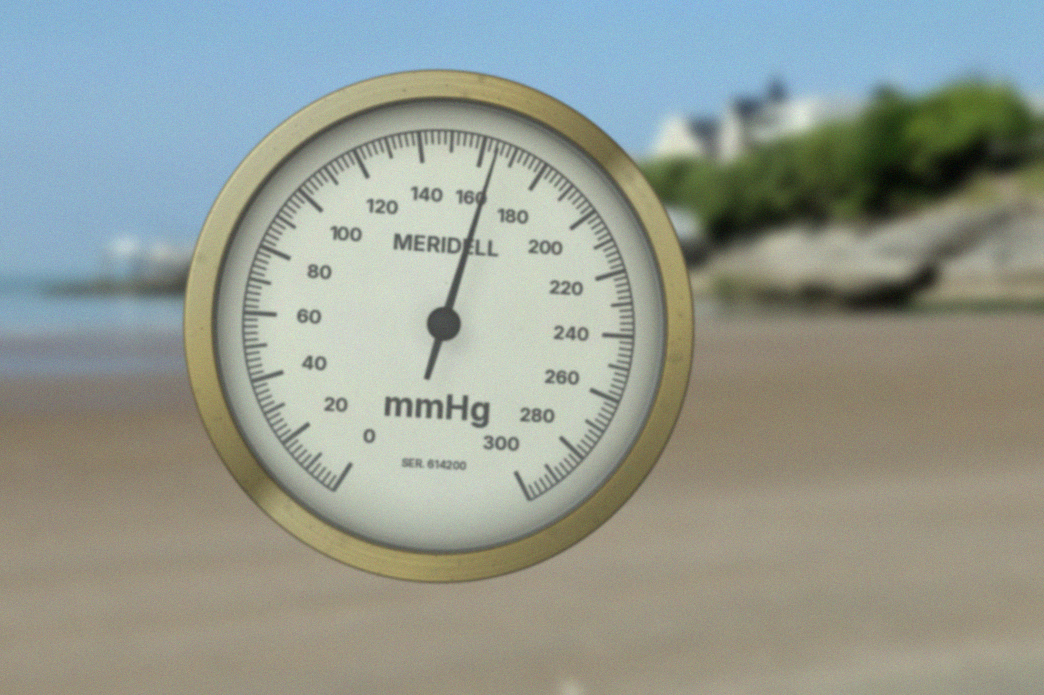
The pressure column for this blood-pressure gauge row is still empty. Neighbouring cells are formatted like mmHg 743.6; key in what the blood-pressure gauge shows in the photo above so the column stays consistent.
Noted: mmHg 164
